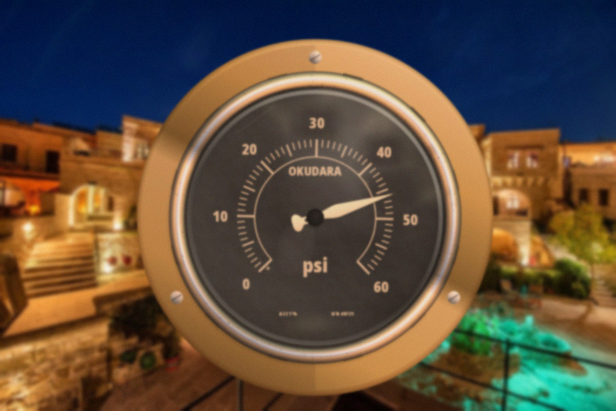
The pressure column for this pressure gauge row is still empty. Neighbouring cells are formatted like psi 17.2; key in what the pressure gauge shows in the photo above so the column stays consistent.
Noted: psi 46
